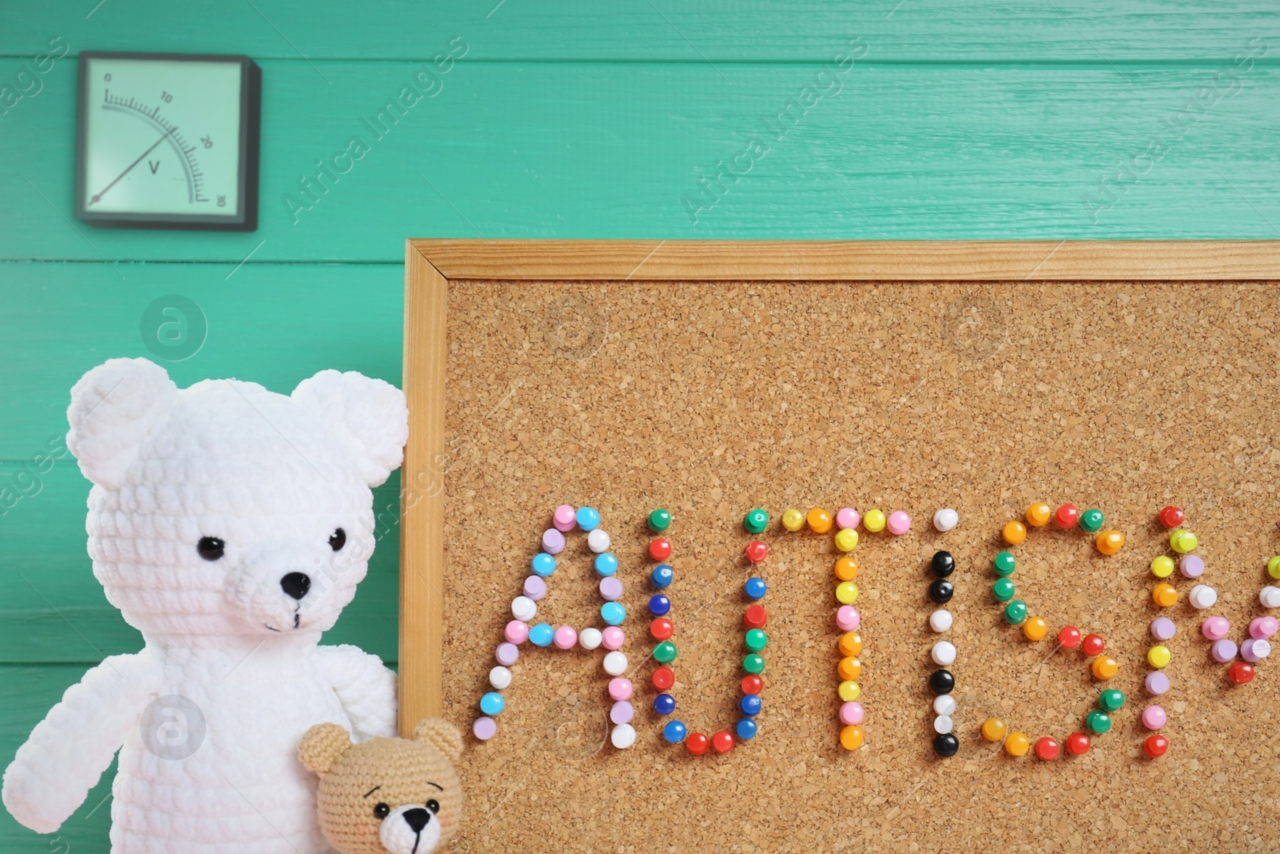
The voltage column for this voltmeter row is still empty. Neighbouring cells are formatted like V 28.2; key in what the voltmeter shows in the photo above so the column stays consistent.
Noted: V 15
